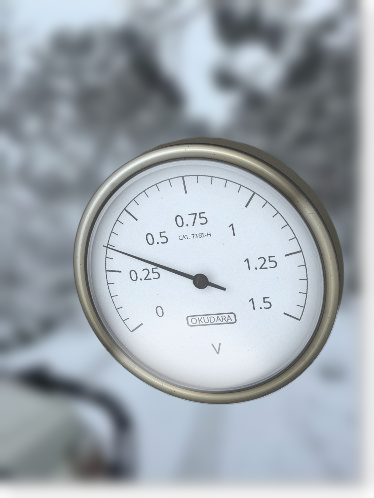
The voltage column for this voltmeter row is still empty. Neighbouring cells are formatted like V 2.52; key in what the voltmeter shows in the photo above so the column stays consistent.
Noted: V 0.35
